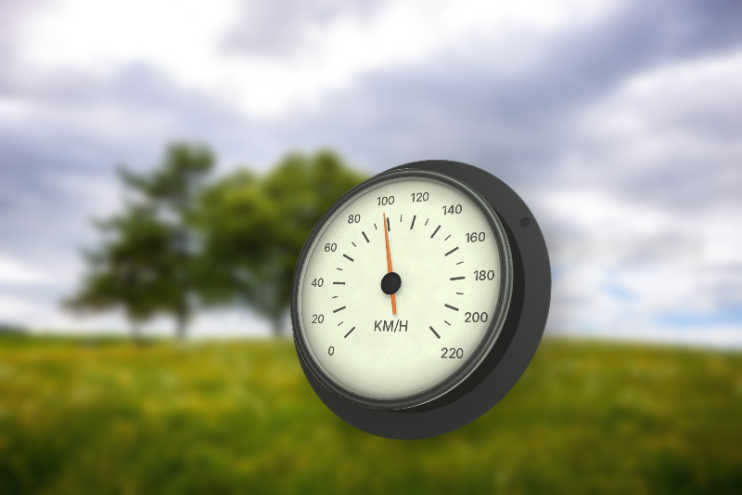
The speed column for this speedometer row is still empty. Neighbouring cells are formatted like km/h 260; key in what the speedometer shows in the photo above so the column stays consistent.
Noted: km/h 100
